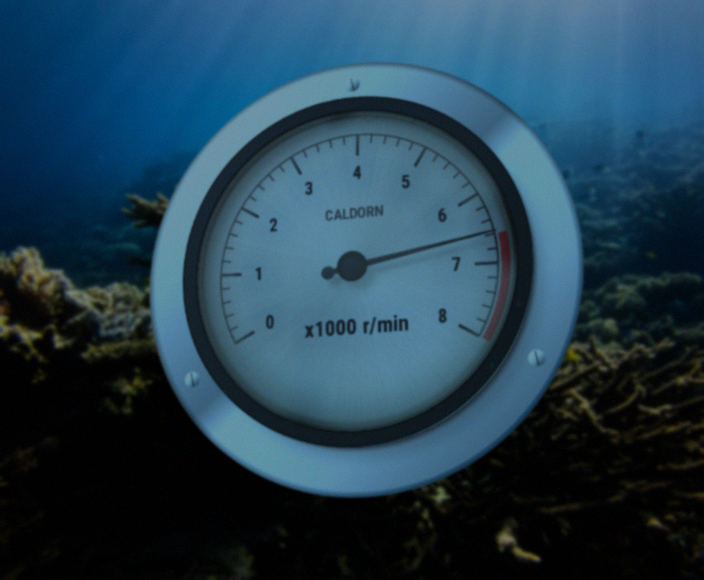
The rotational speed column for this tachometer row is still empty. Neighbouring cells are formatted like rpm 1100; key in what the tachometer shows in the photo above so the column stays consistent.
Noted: rpm 6600
